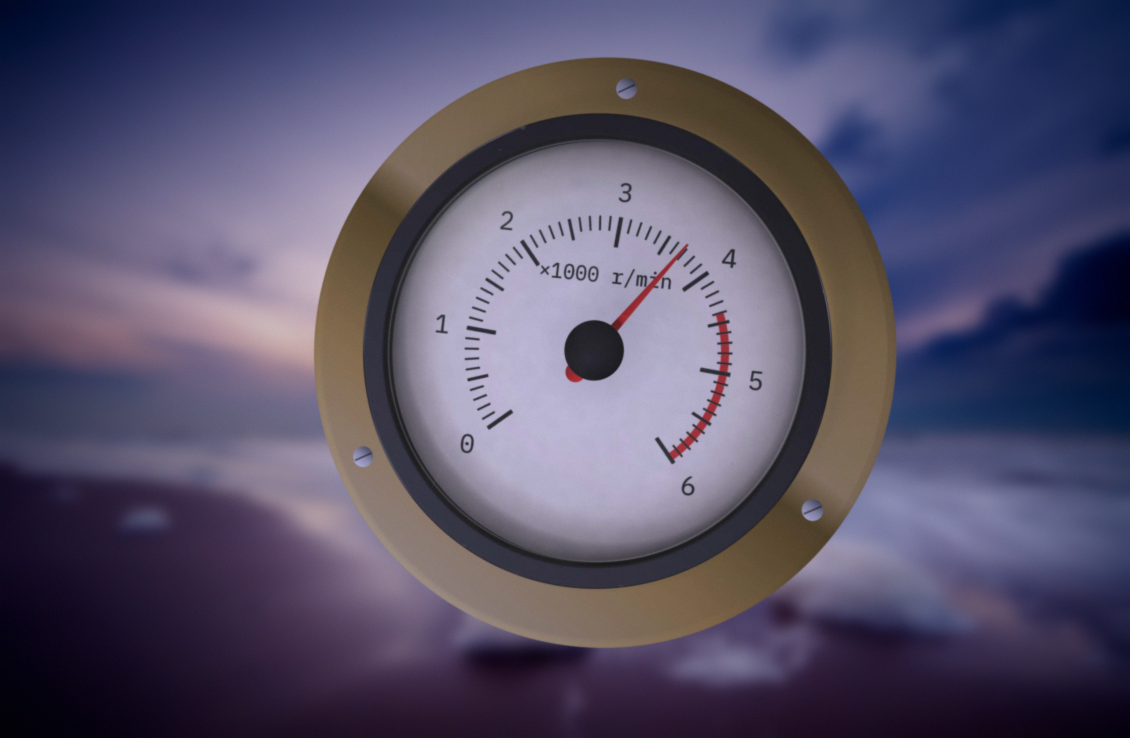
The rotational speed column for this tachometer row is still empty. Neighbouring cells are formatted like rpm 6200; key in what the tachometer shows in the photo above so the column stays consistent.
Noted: rpm 3700
